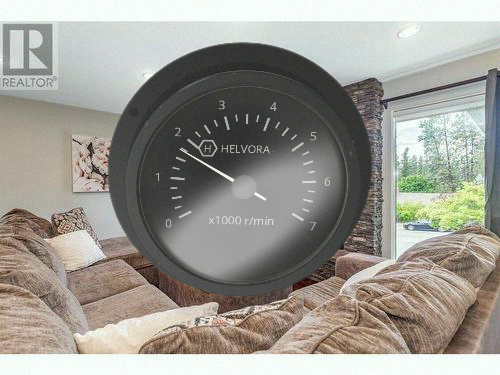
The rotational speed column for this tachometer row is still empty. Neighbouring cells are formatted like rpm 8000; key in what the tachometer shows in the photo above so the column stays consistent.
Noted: rpm 1750
